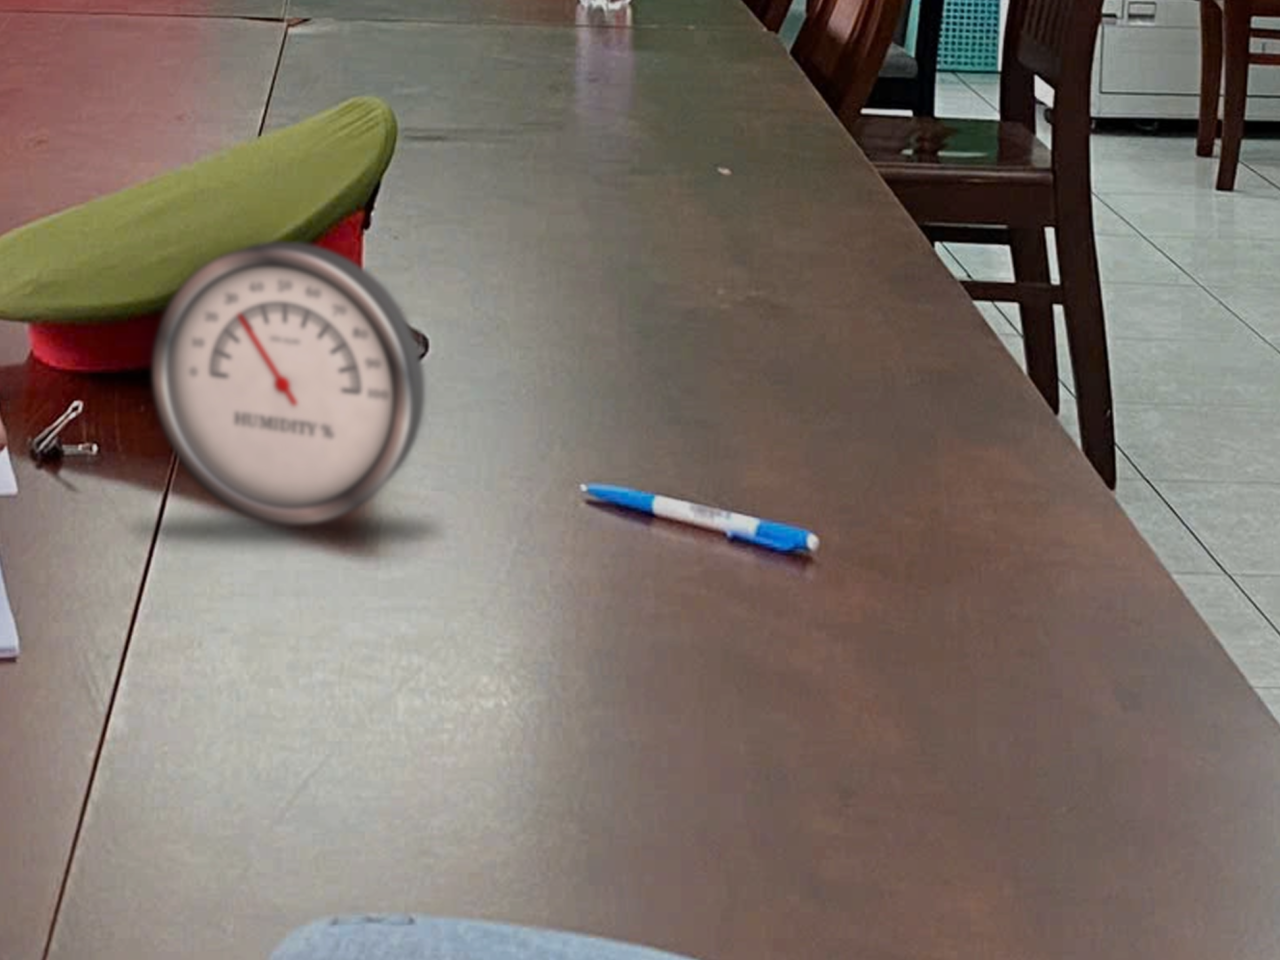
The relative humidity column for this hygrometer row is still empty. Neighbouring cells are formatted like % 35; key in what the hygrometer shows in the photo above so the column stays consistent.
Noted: % 30
